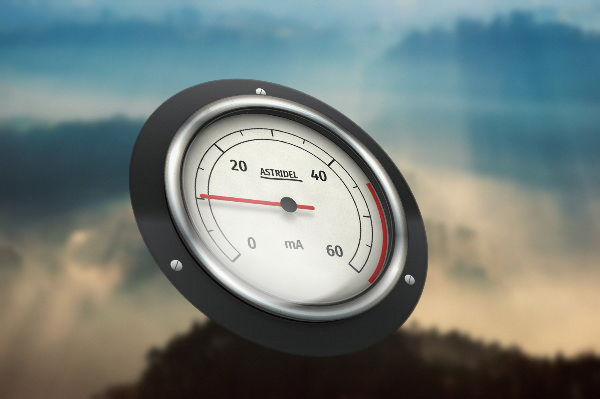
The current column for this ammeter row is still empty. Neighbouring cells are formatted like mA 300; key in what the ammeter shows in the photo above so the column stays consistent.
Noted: mA 10
